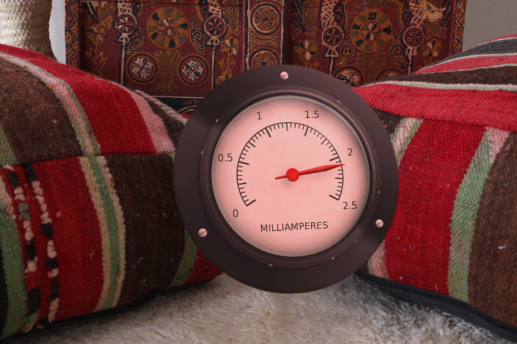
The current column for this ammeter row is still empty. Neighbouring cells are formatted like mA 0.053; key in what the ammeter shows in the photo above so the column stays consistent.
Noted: mA 2.1
